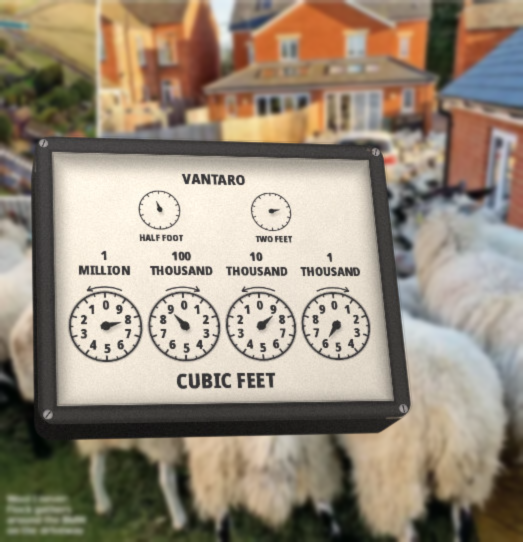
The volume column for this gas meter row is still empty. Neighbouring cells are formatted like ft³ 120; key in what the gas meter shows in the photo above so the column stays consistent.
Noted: ft³ 788600
